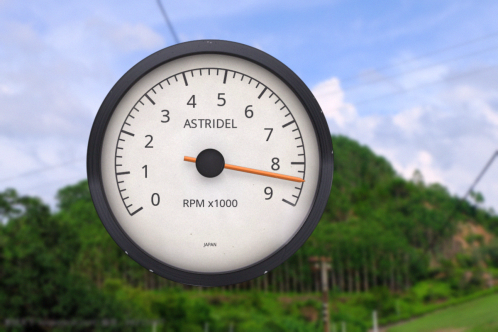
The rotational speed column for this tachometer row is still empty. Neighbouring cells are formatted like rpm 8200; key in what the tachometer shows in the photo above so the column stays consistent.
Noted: rpm 8400
